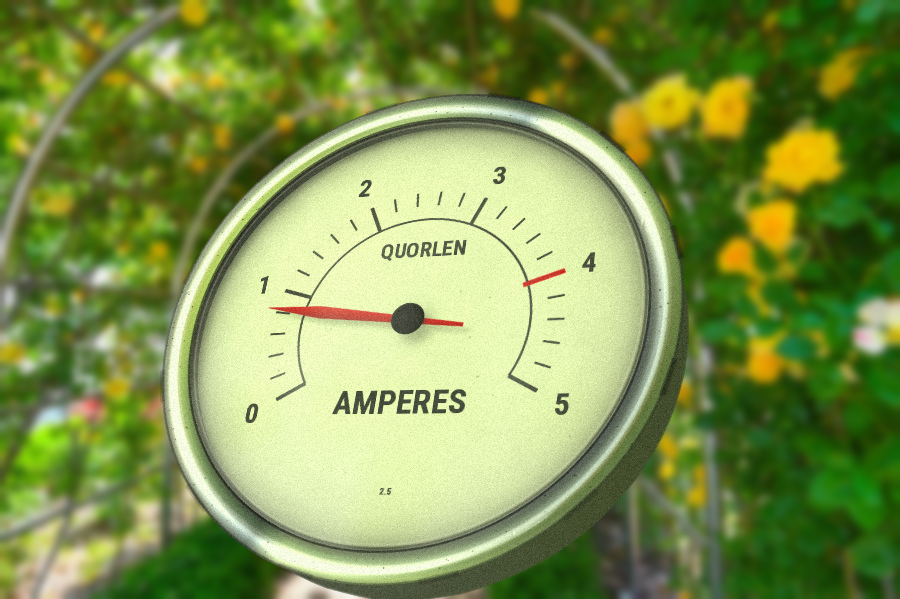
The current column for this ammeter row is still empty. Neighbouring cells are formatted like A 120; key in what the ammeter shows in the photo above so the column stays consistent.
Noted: A 0.8
